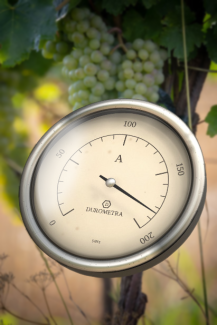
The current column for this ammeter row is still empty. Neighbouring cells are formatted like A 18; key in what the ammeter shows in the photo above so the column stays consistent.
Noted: A 185
